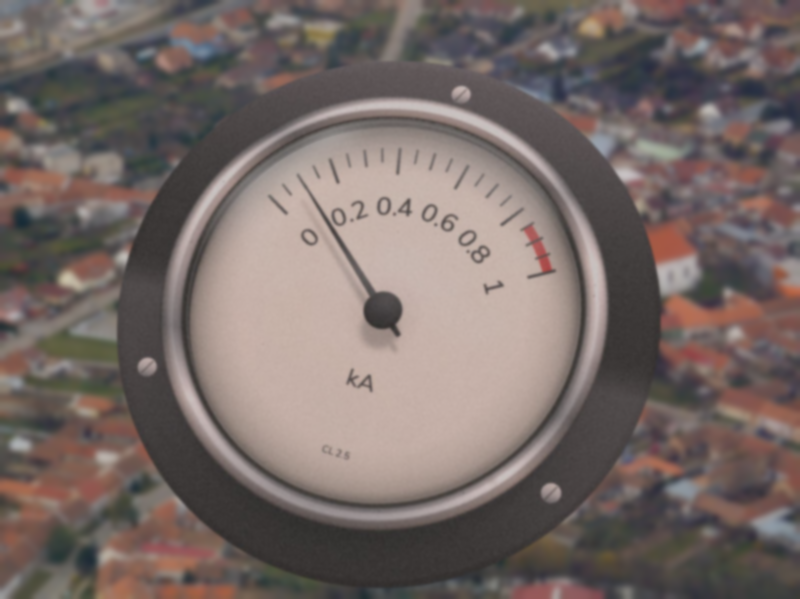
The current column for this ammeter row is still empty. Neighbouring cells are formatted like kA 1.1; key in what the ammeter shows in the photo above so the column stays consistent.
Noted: kA 0.1
